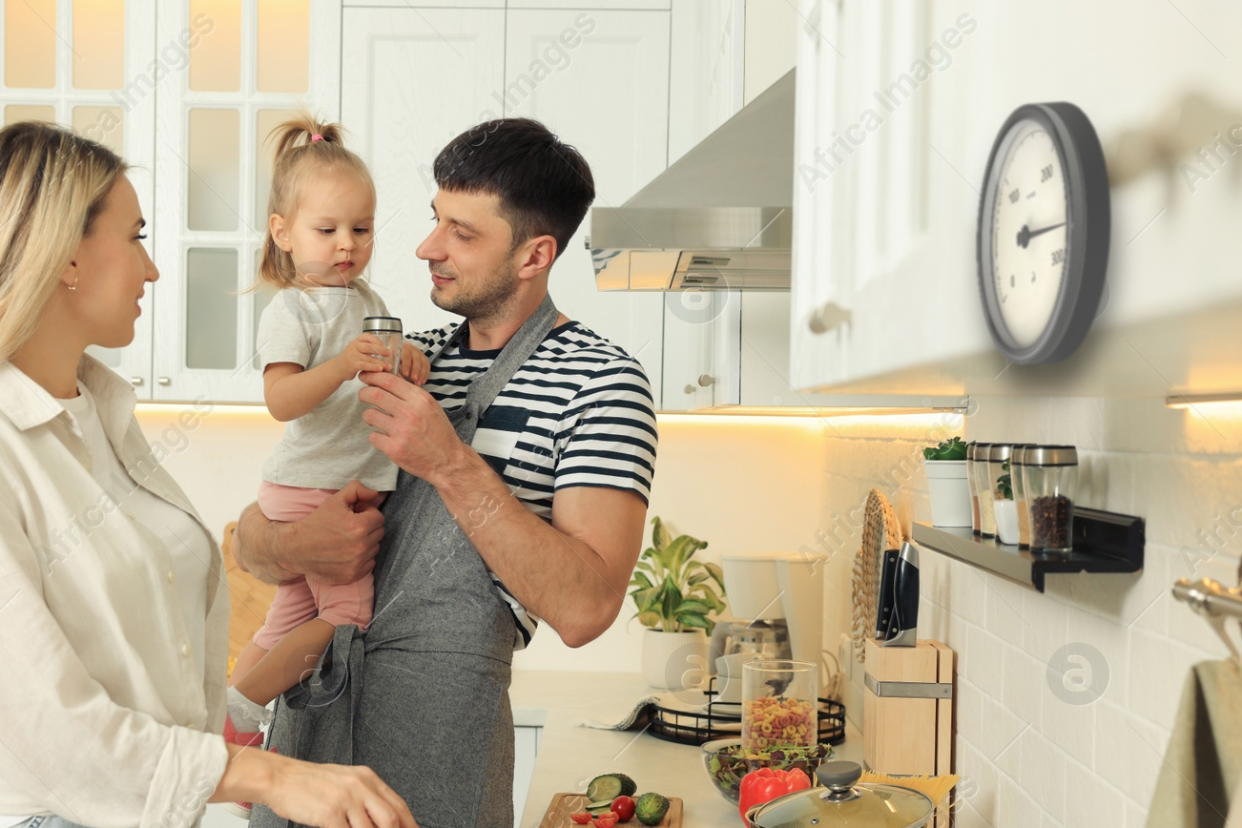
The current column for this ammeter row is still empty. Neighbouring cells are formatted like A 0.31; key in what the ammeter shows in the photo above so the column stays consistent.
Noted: A 270
